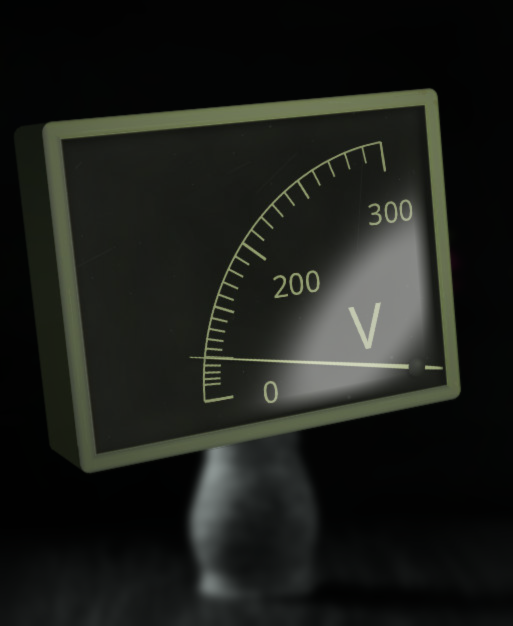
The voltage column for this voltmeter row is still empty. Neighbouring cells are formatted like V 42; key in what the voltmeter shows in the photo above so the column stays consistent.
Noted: V 100
